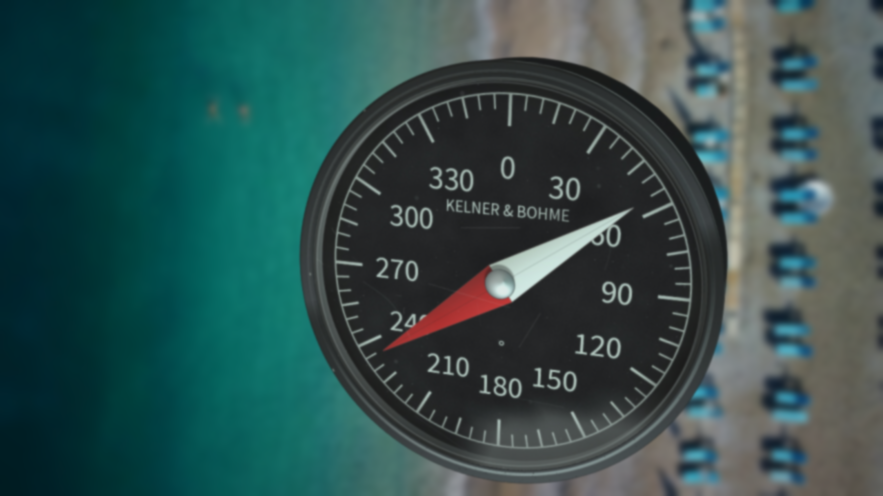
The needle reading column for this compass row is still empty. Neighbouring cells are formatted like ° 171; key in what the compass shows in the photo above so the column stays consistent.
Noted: ° 235
